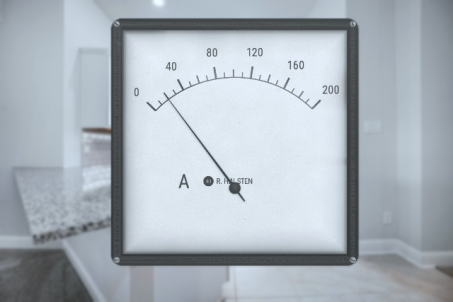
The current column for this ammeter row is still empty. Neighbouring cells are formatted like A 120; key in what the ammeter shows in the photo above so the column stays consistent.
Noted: A 20
